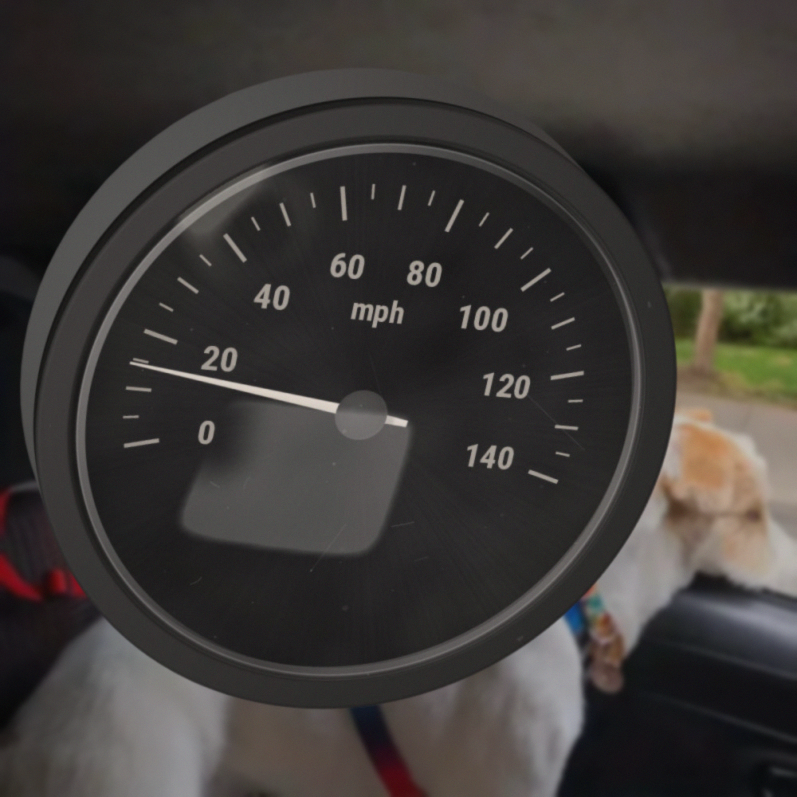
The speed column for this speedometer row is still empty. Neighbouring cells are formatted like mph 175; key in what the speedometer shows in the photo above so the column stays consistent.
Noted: mph 15
